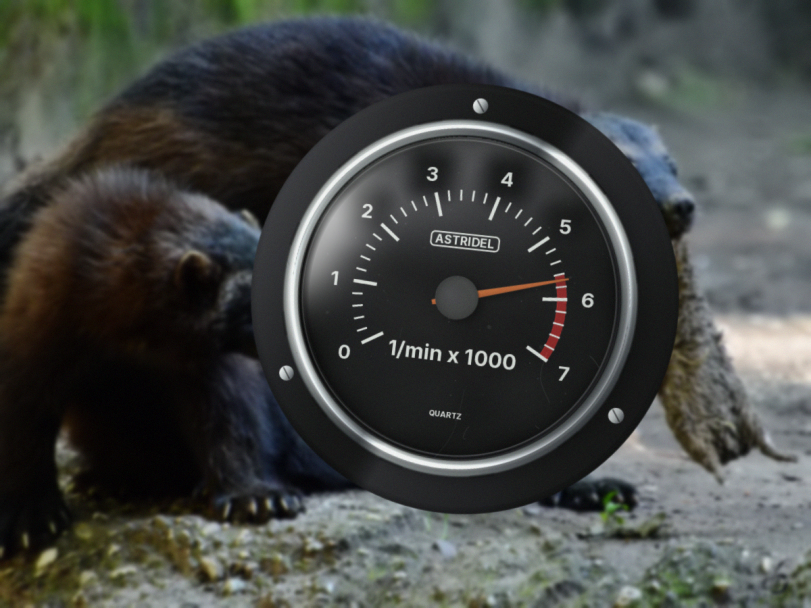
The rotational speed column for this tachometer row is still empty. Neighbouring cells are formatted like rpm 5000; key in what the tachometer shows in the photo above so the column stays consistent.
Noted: rpm 5700
